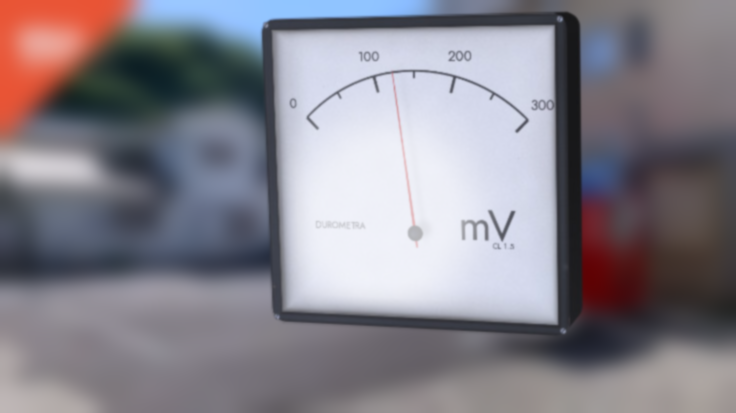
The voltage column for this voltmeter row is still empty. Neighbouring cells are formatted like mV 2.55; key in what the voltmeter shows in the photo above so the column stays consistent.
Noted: mV 125
